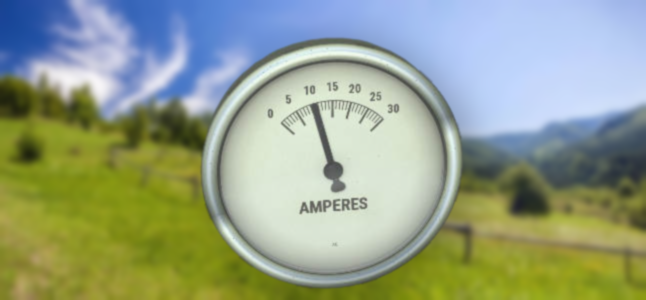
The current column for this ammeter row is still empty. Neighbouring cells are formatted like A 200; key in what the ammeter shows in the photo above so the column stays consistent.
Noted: A 10
